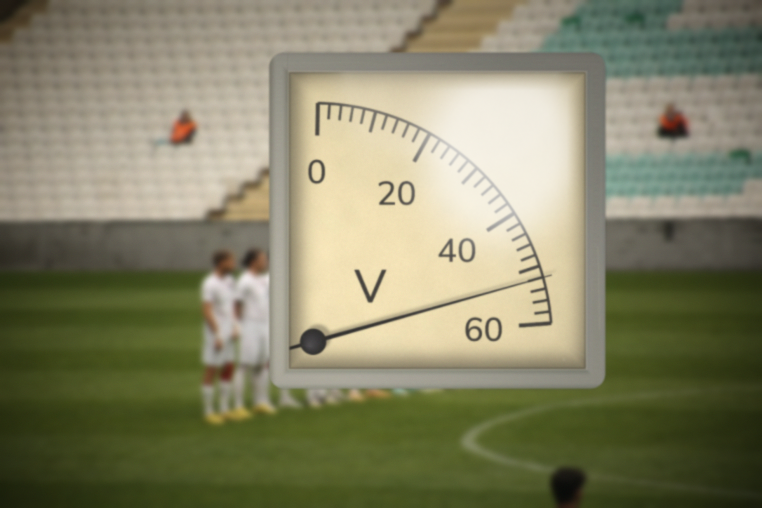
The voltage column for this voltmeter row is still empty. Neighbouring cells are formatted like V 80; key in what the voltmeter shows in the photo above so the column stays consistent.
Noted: V 52
